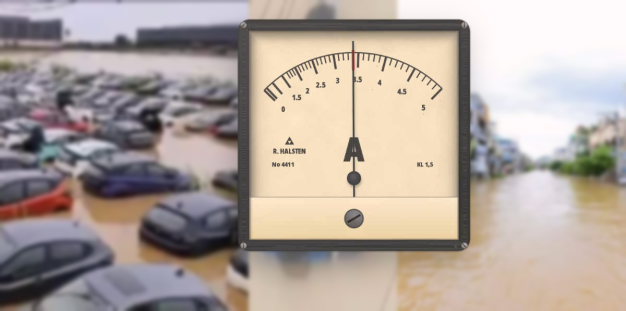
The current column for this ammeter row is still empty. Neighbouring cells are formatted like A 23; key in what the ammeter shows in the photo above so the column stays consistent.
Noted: A 3.4
